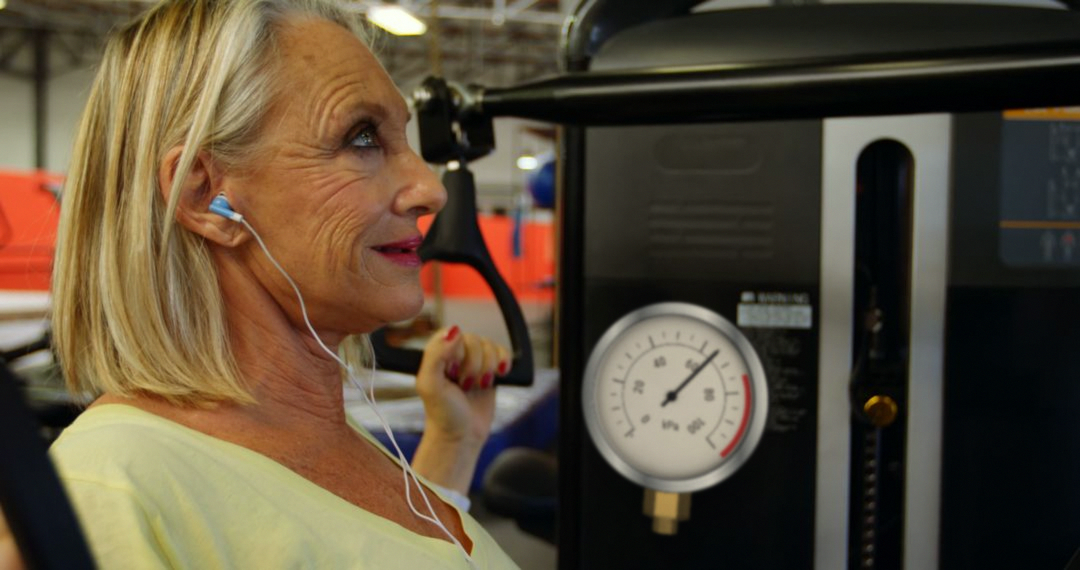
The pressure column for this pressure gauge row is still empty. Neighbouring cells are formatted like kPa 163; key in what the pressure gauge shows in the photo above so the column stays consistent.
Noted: kPa 65
